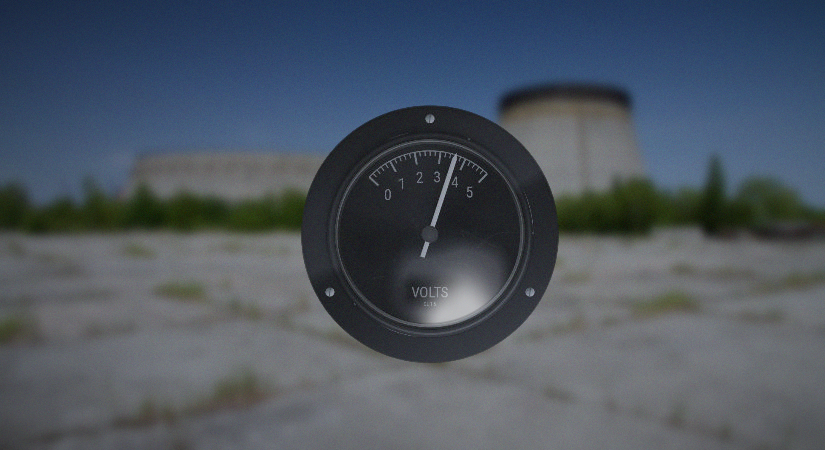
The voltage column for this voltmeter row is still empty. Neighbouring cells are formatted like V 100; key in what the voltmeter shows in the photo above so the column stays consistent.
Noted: V 3.6
